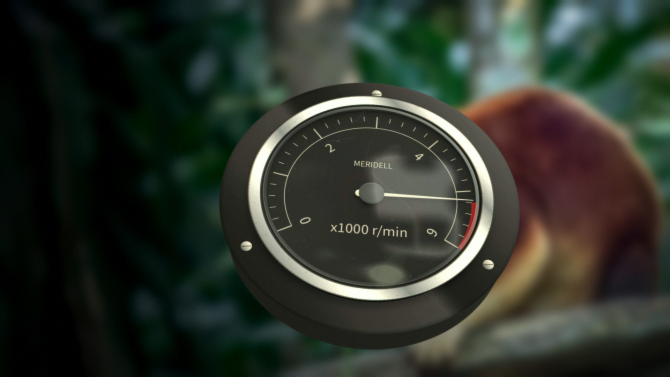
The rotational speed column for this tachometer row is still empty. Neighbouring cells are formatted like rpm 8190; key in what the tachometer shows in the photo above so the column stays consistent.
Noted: rpm 5200
